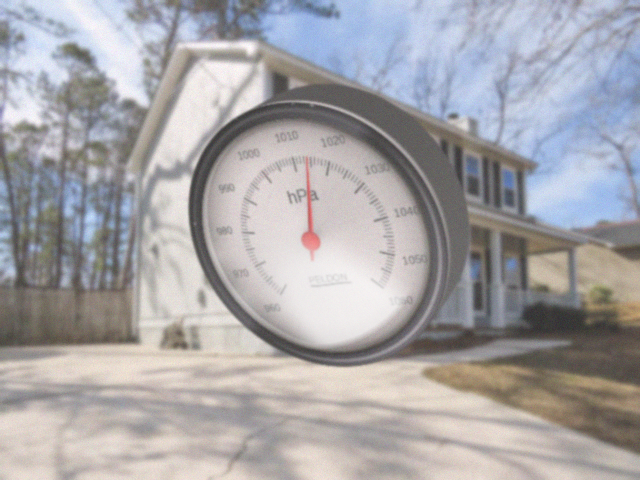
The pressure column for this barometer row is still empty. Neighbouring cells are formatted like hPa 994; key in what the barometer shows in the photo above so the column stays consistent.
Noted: hPa 1015
